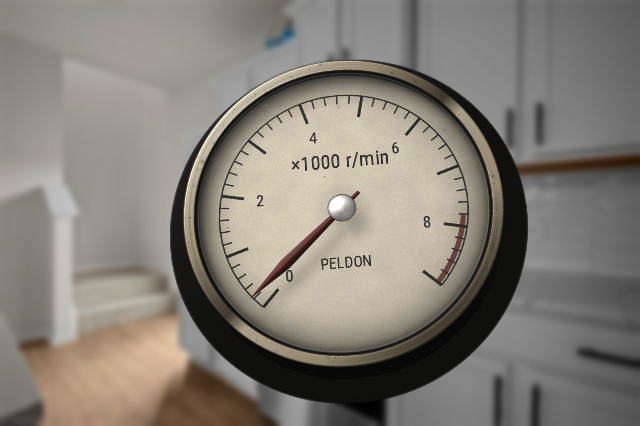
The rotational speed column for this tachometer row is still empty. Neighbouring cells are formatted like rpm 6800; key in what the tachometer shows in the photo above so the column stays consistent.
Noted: rpm 200
